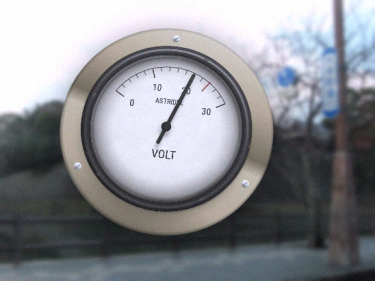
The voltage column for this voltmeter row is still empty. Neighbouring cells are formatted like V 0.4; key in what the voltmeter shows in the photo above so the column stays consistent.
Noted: V 20
